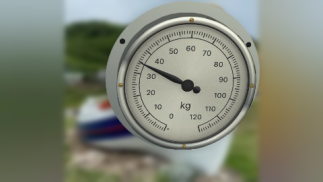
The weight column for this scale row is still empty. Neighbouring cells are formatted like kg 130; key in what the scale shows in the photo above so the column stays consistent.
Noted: kg 35
